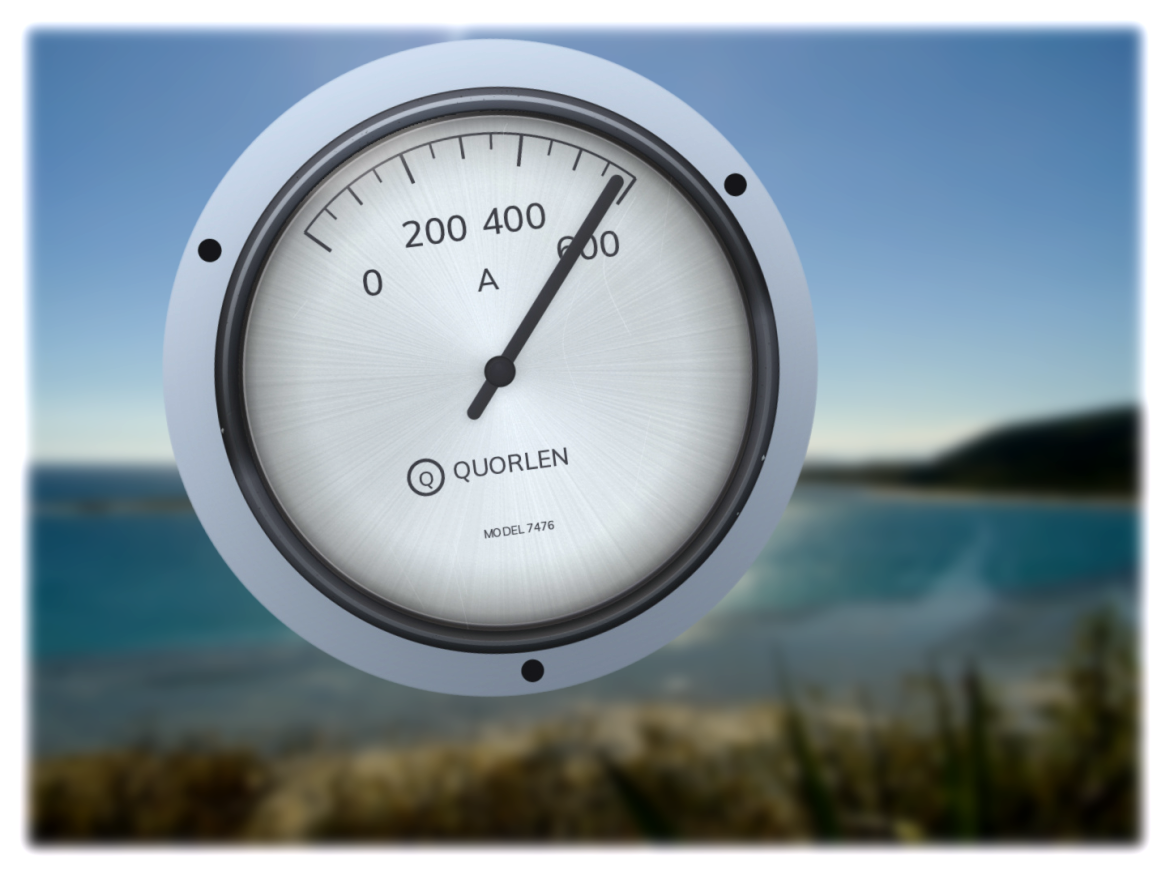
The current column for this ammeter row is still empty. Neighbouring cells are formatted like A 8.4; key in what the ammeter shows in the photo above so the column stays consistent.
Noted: A 575
